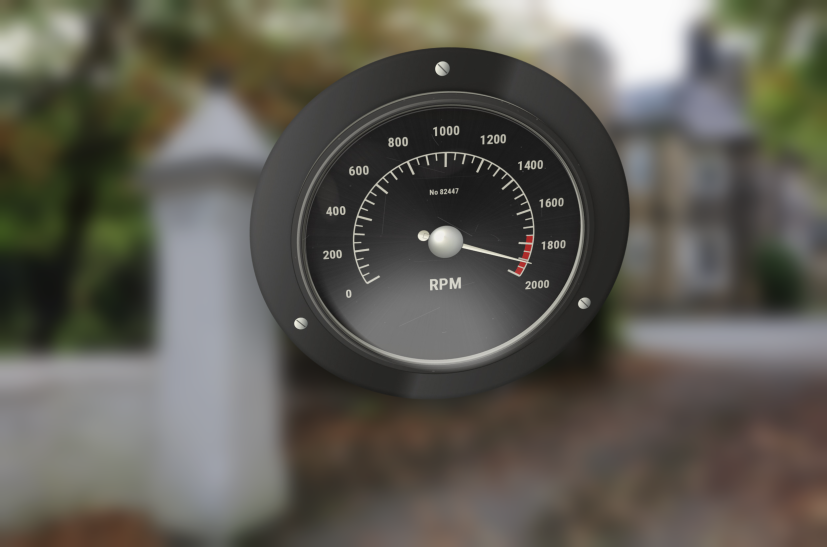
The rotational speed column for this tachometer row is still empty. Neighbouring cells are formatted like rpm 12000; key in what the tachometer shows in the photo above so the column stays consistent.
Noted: rpm 1900
